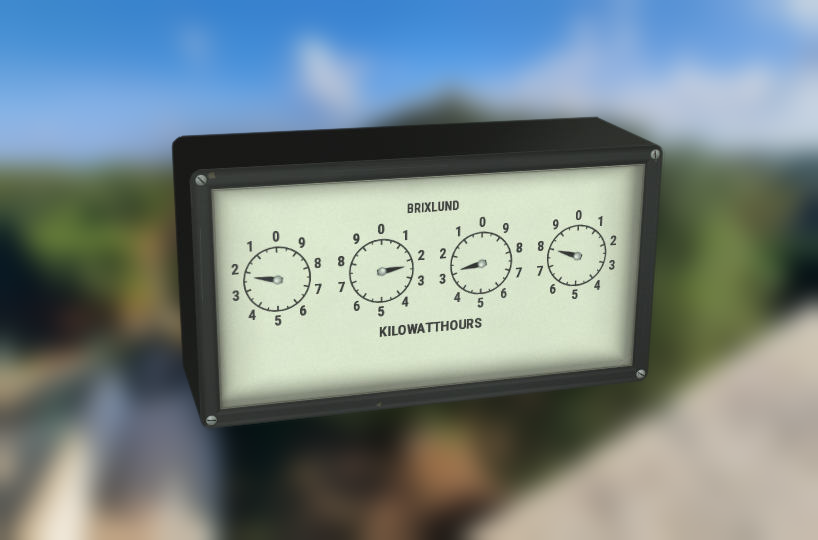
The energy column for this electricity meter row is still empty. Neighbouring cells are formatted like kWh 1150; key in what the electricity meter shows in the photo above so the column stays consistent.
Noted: kWh 2228
